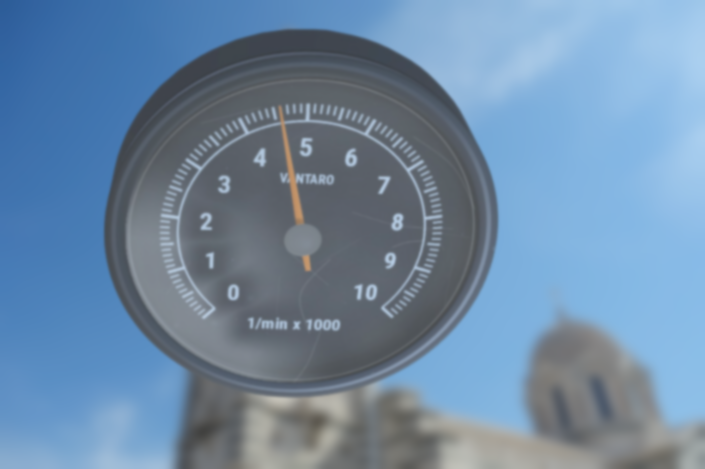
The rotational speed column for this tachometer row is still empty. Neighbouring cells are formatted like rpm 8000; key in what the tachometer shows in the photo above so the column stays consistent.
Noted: rpm 4600
